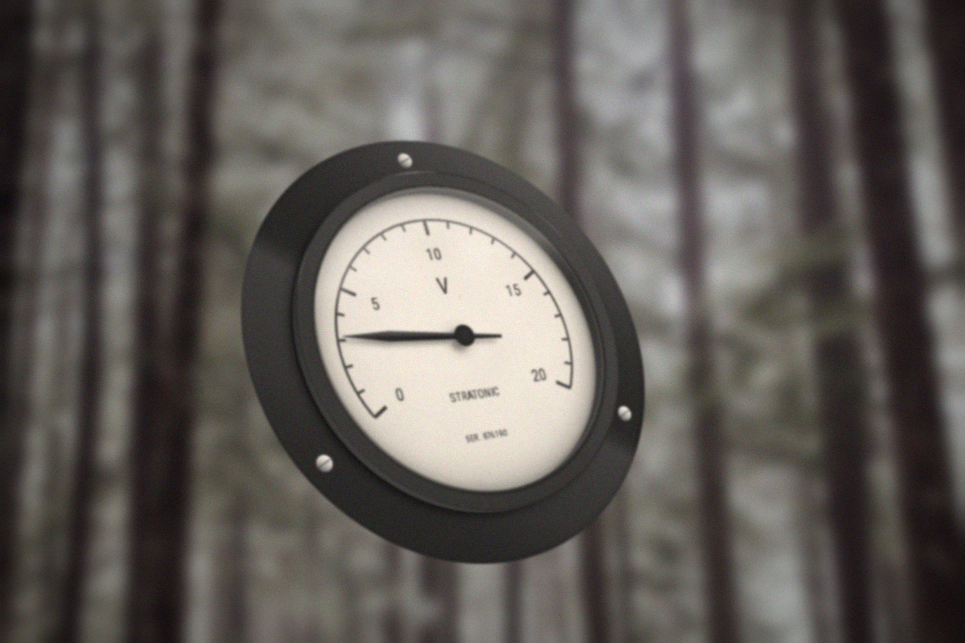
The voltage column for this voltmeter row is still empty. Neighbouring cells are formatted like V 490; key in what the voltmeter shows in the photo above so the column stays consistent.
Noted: V 3
